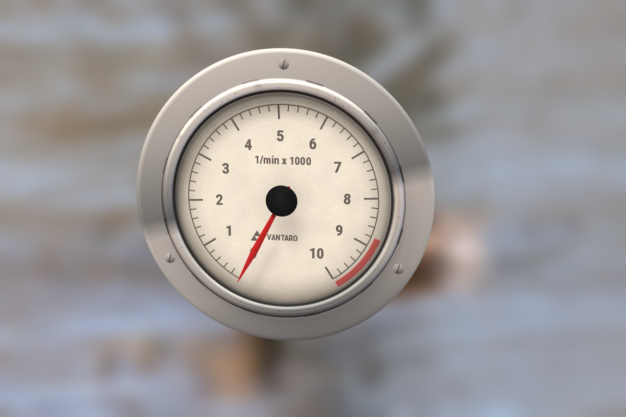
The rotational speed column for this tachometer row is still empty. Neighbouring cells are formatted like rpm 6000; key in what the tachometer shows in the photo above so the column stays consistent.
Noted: rpm 0
